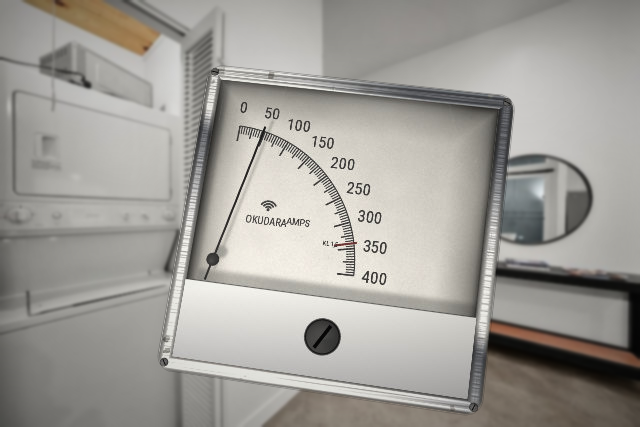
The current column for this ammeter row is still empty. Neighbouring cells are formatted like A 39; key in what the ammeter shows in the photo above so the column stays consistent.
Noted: A 50
